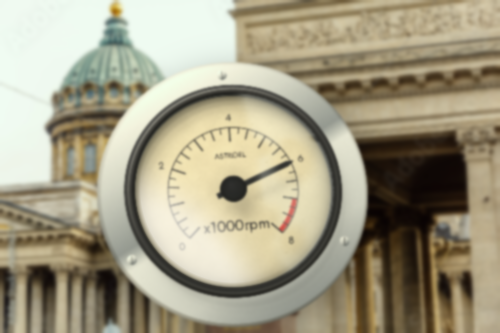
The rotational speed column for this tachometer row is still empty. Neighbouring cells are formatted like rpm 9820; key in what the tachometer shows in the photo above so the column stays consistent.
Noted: rpm 6000
